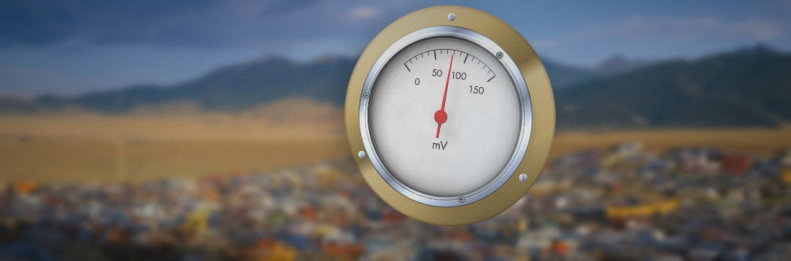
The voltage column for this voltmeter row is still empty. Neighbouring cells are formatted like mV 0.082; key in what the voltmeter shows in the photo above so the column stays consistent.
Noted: mV 80
